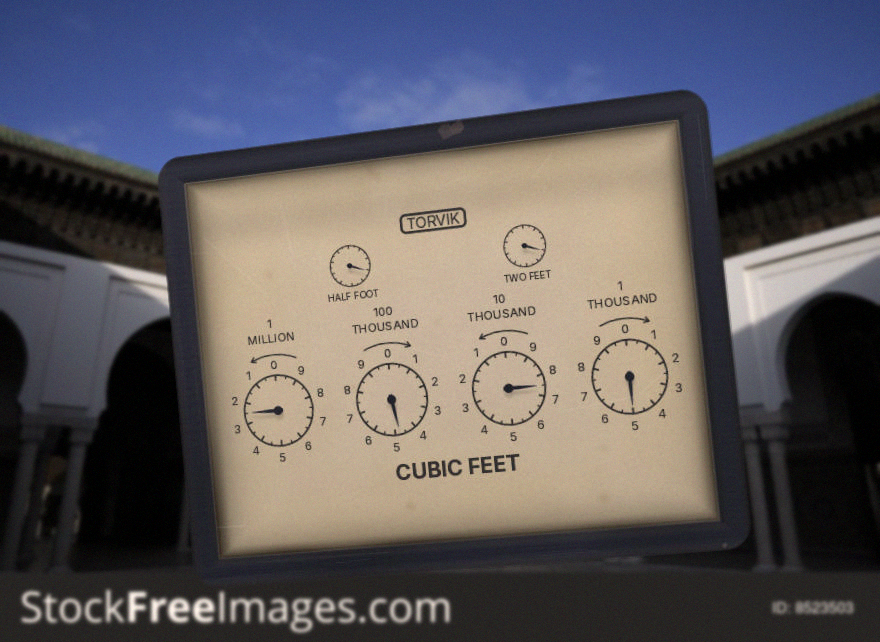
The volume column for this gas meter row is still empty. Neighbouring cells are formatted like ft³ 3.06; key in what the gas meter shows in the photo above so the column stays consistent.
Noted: ft³ 247500
